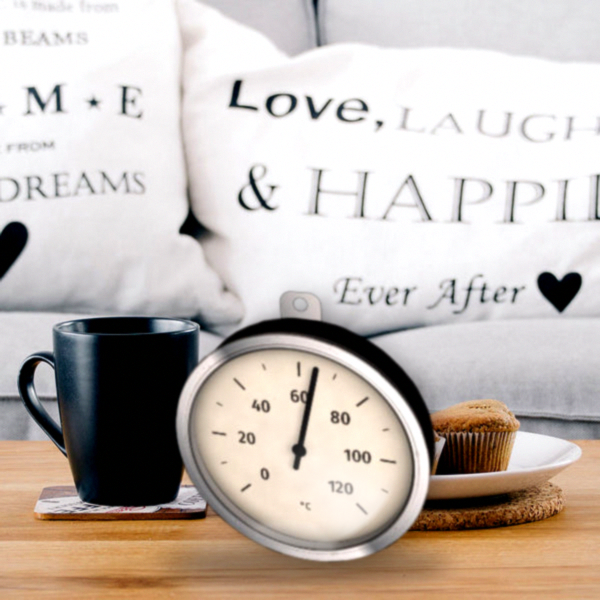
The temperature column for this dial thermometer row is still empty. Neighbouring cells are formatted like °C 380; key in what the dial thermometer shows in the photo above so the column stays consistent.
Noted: °C 65
